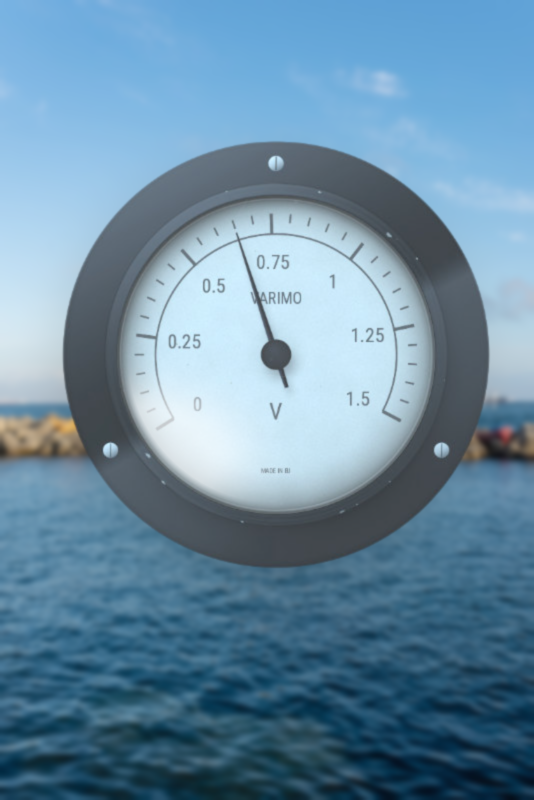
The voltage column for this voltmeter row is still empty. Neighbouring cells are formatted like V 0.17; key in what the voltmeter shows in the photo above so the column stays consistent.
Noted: V 0.65
